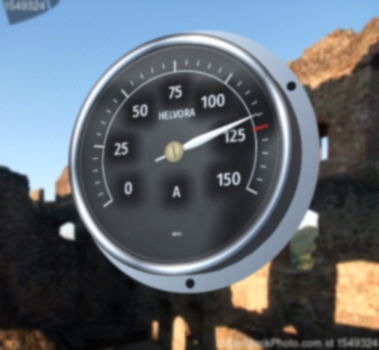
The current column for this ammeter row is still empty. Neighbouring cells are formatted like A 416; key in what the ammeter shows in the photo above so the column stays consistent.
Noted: A 120
